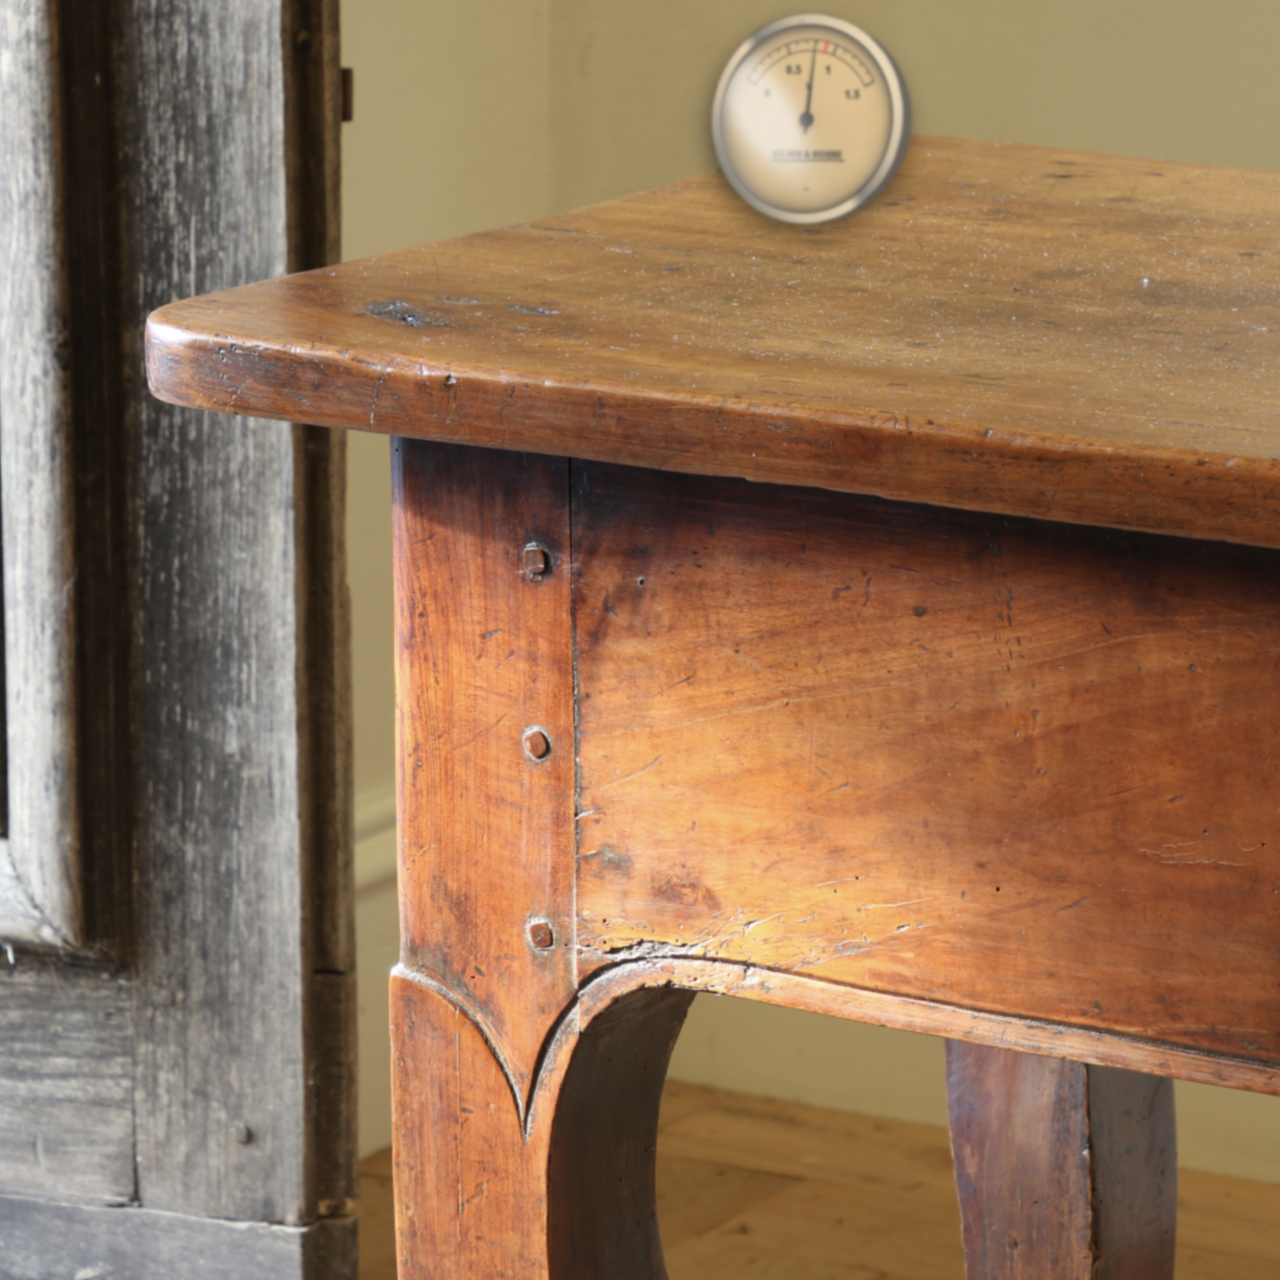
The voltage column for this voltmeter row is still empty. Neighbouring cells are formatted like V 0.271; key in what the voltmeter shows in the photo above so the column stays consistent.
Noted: V 0.8
